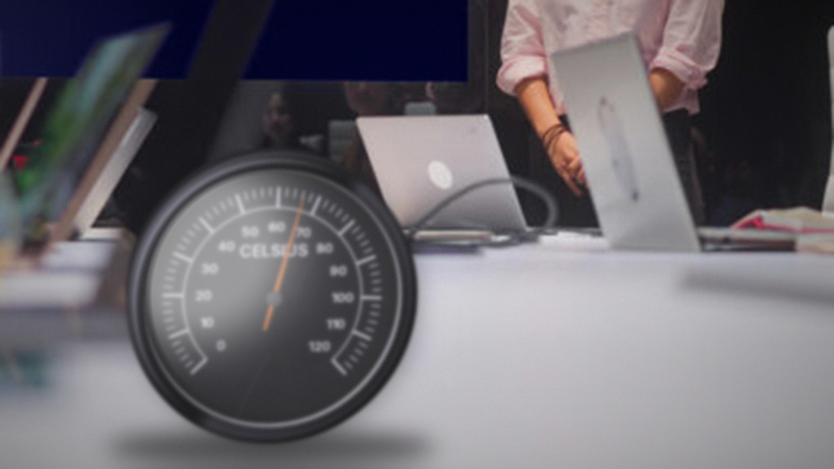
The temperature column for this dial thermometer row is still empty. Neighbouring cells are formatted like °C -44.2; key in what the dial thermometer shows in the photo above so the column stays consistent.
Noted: °C 66
